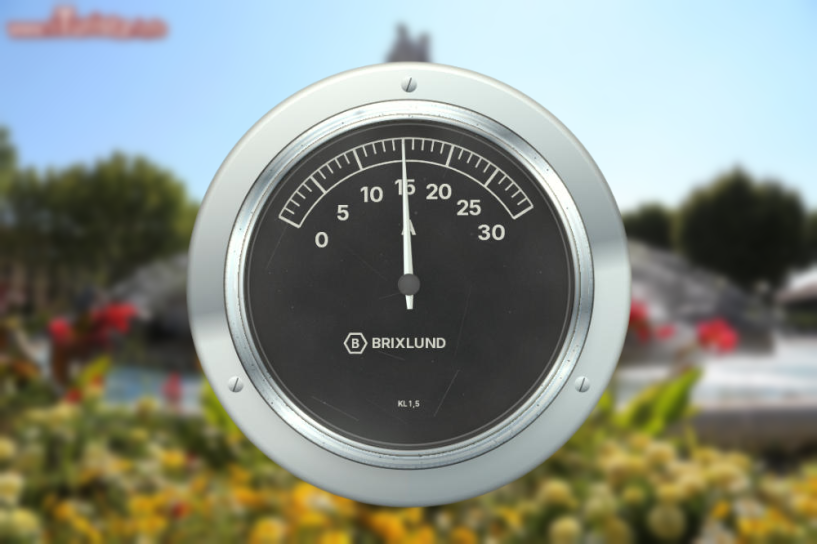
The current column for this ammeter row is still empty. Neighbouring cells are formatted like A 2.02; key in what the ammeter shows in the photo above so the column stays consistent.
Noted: A 15
